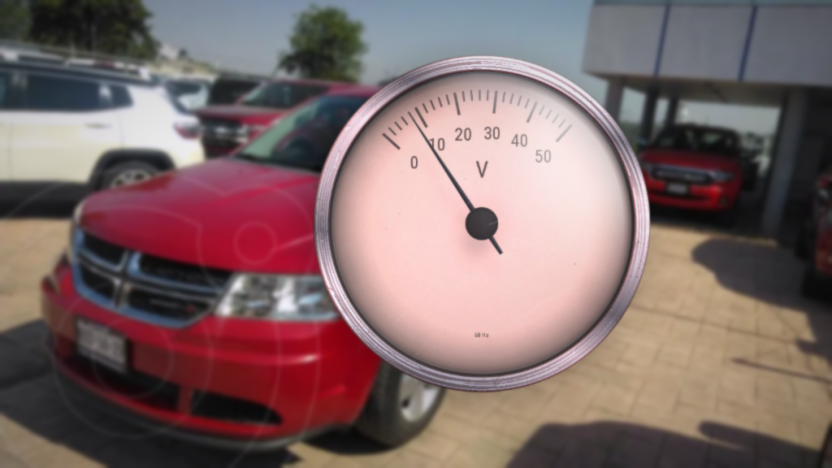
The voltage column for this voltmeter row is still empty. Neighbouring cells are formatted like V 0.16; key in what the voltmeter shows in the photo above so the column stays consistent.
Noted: V 8
